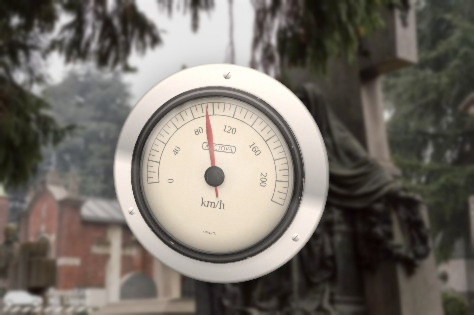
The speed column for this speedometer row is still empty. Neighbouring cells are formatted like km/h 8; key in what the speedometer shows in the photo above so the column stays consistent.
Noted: km/h 95
